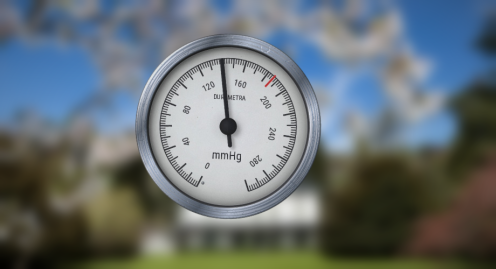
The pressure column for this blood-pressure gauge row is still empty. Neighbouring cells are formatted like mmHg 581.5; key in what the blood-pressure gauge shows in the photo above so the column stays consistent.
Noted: mmHg 140
